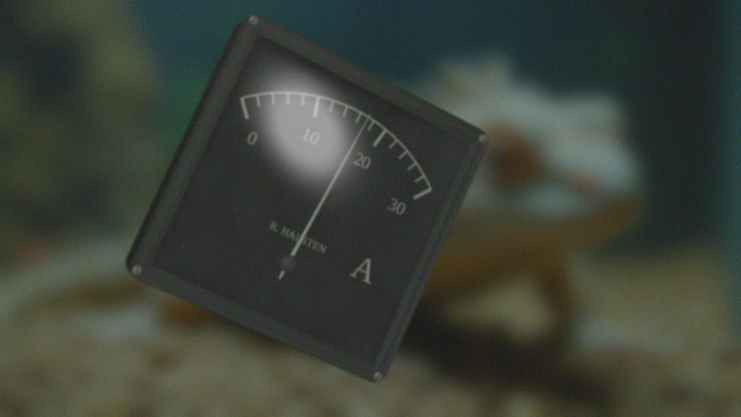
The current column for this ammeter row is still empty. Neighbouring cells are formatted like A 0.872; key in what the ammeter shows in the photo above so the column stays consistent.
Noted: A 17
